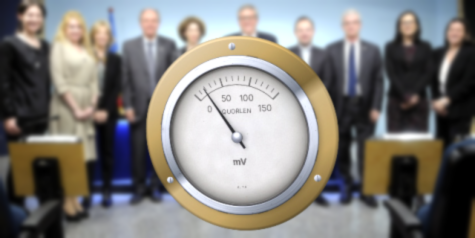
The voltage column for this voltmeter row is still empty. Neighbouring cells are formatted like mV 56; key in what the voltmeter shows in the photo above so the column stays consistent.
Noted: mV 20
